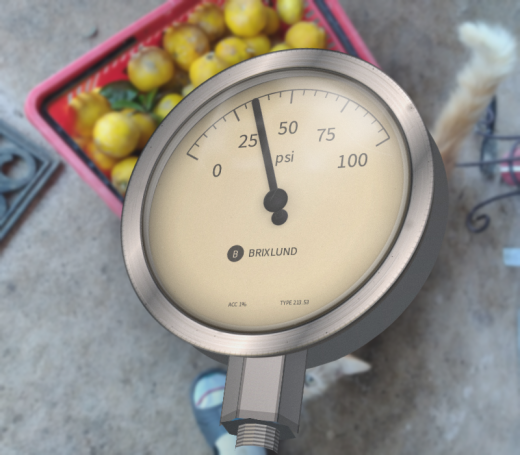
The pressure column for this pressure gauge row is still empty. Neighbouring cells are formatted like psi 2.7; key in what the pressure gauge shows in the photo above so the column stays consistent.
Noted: psi 35
